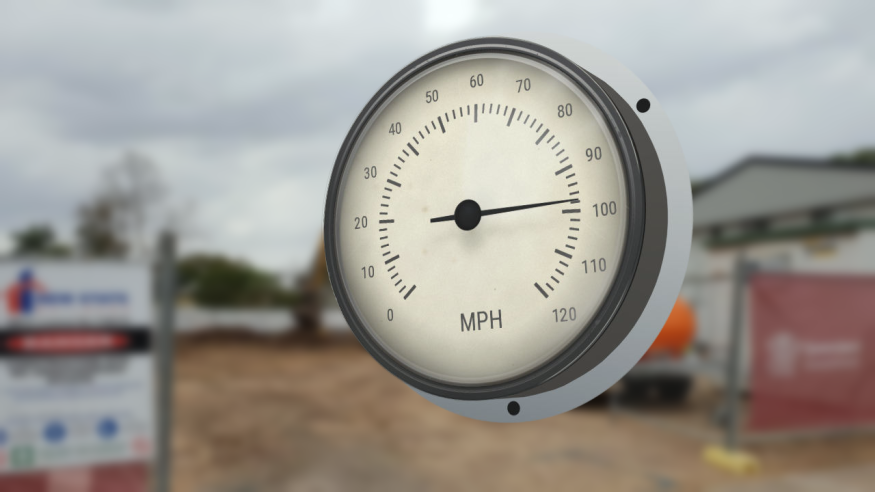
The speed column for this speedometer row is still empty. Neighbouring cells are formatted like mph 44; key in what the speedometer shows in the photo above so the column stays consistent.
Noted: mph 98
